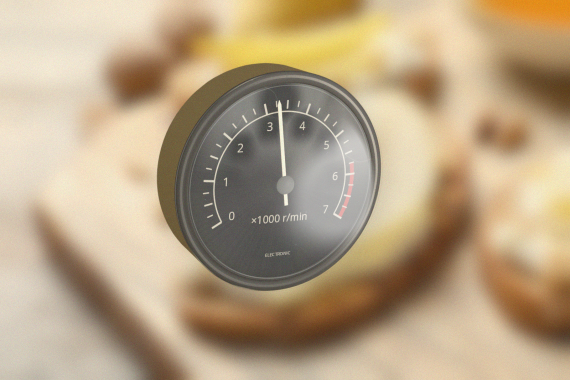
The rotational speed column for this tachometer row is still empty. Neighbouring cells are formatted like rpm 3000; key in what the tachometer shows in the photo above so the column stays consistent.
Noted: rpm 3250
